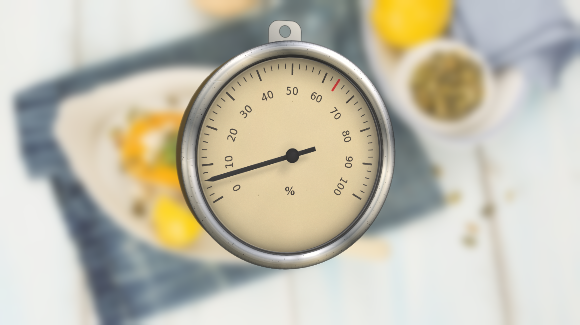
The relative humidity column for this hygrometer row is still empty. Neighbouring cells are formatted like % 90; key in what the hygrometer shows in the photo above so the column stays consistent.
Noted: % 6
